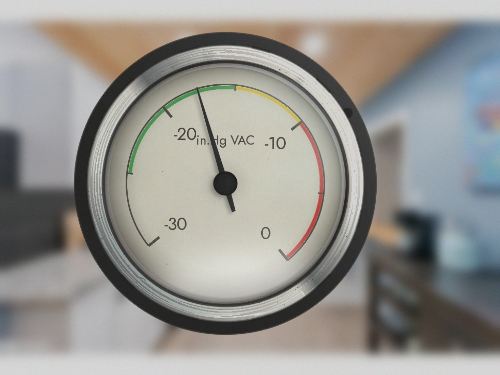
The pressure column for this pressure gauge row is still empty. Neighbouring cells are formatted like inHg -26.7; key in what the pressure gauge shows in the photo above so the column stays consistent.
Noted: inHg -17.5
